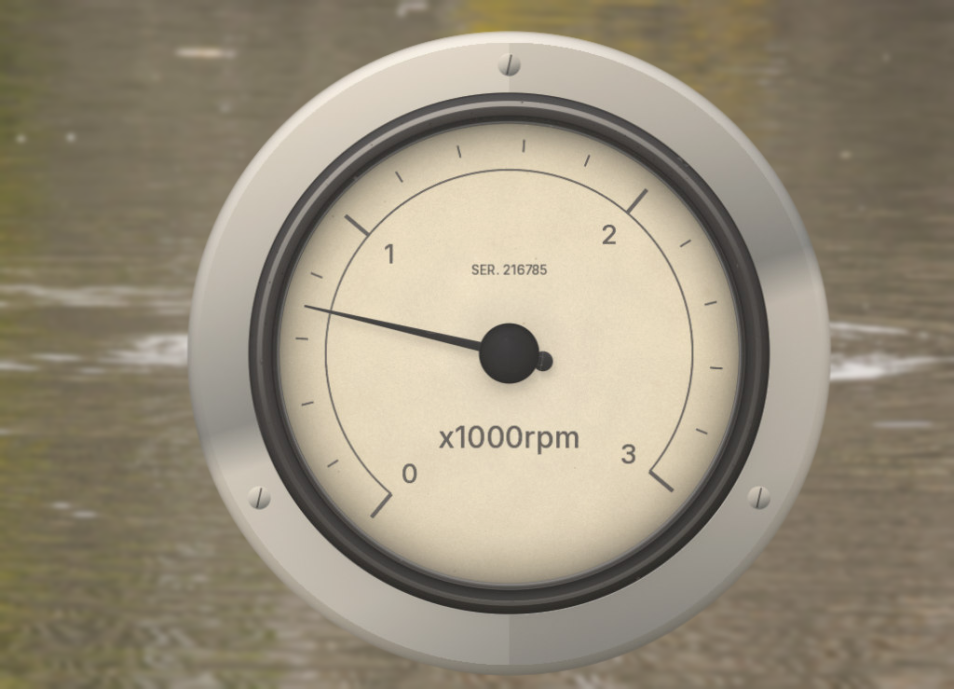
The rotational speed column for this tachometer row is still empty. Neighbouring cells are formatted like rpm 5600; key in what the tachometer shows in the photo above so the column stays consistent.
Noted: rpm 700
